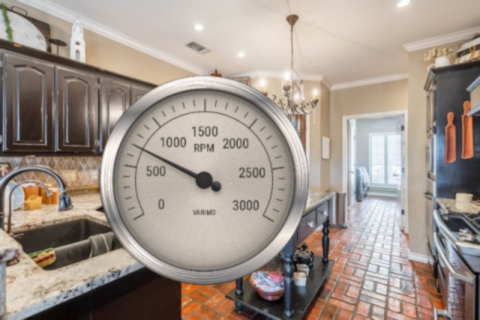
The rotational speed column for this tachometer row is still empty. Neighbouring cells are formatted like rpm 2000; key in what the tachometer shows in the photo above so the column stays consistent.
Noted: rpm 700
